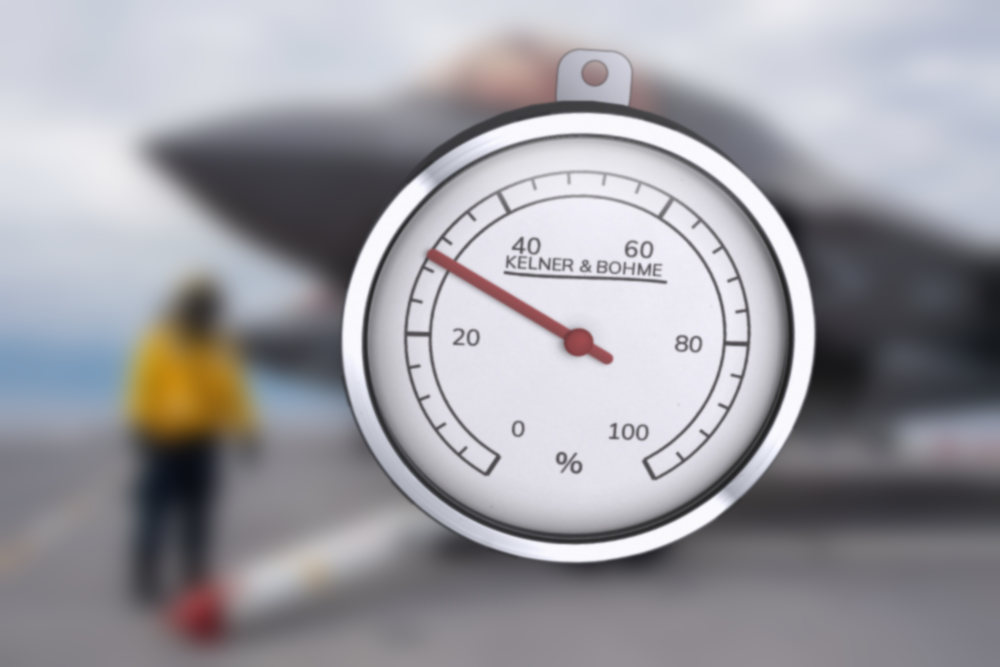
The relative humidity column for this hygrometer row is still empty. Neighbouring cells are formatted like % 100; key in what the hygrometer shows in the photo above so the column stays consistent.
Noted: % 30
